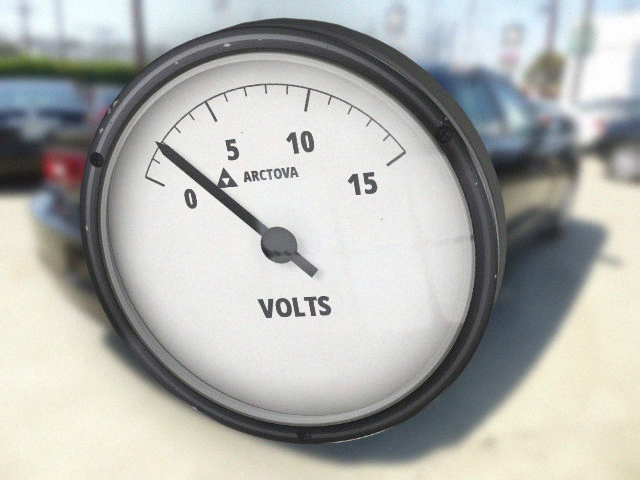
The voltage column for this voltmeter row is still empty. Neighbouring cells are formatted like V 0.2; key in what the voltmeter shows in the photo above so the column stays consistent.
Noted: V 2
